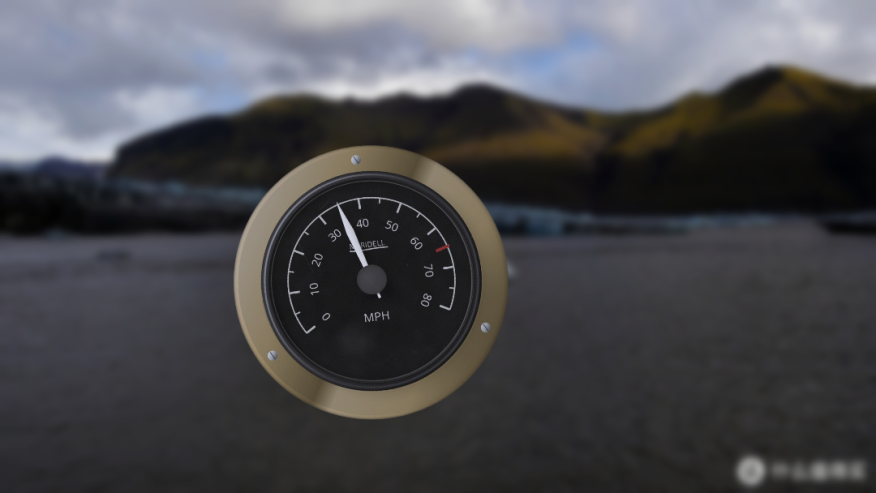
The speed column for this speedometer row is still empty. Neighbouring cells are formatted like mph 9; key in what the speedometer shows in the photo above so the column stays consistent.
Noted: mph 35
